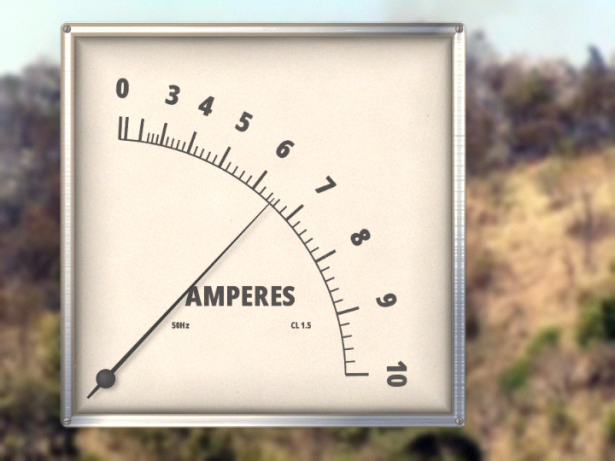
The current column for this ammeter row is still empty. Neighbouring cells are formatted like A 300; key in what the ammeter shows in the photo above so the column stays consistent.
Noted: A 6.5
